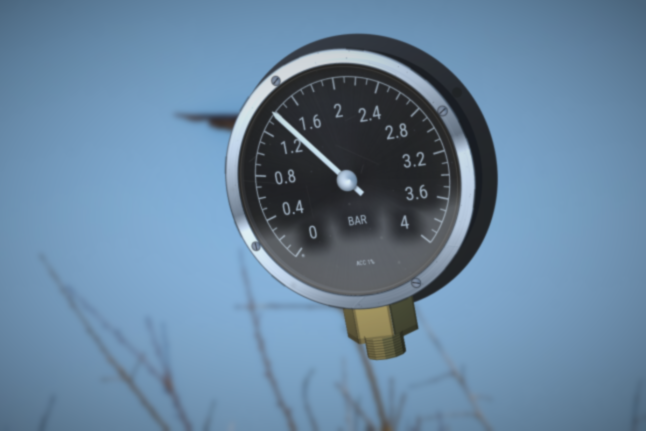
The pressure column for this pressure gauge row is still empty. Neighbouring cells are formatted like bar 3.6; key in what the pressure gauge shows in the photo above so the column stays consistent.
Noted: bar 1.4
